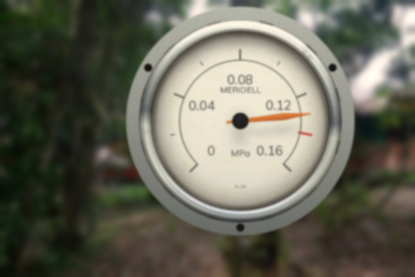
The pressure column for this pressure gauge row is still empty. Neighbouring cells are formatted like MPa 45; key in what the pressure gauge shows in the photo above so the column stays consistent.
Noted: MPa 0.13
